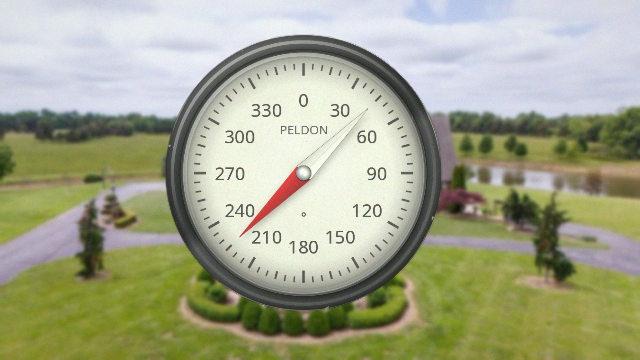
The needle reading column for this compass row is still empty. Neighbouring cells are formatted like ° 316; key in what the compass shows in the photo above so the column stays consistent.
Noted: ° 225
